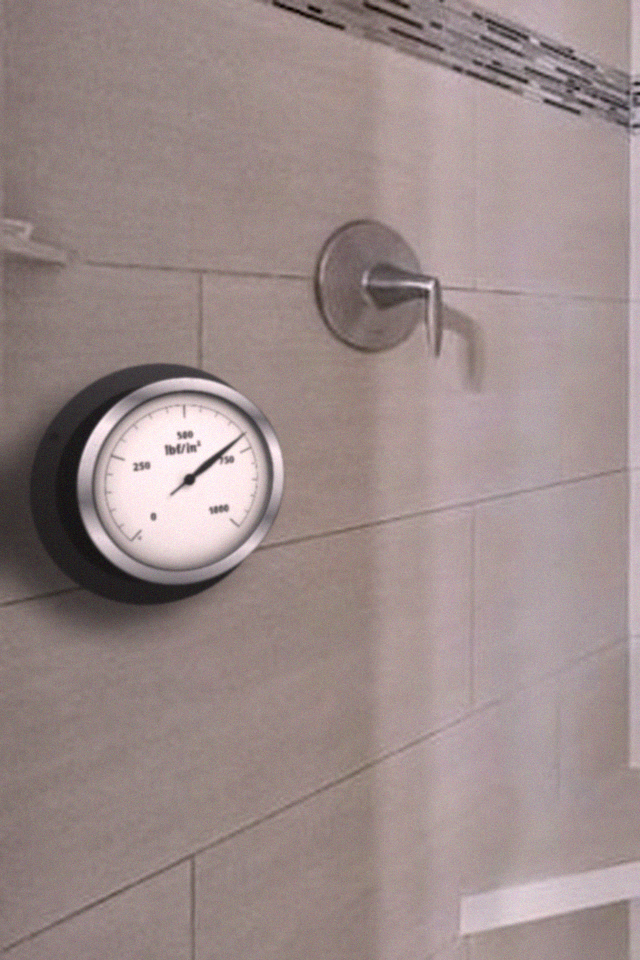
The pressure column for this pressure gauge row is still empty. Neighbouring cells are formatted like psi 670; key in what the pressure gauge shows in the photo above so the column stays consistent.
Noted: psi 700
